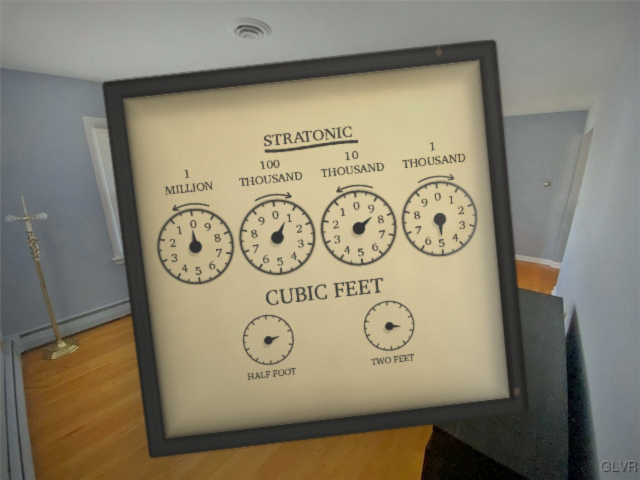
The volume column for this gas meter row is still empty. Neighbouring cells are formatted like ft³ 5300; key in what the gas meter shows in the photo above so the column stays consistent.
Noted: ft³ 8500
